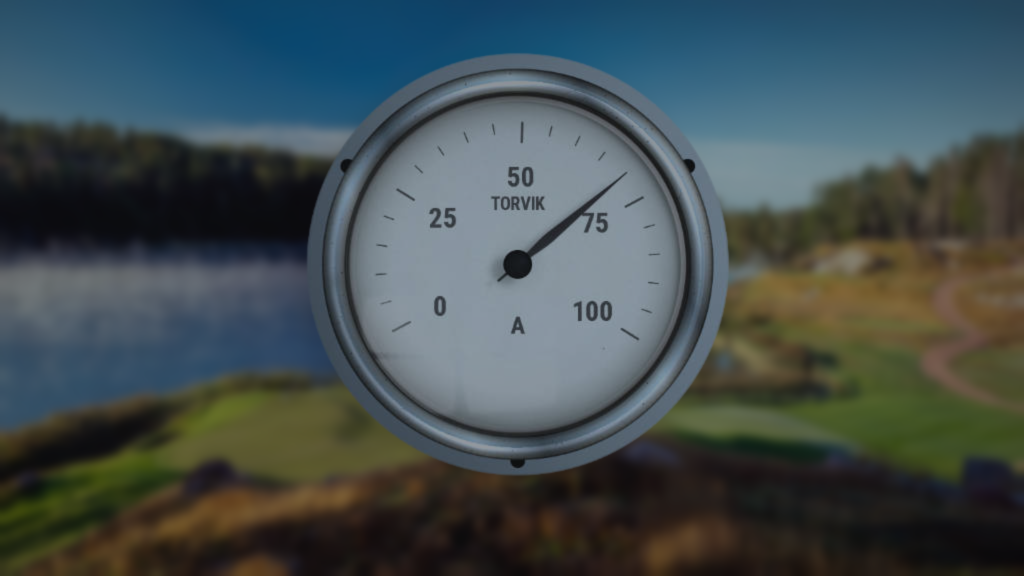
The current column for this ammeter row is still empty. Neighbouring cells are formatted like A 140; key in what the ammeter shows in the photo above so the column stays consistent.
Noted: A 70
